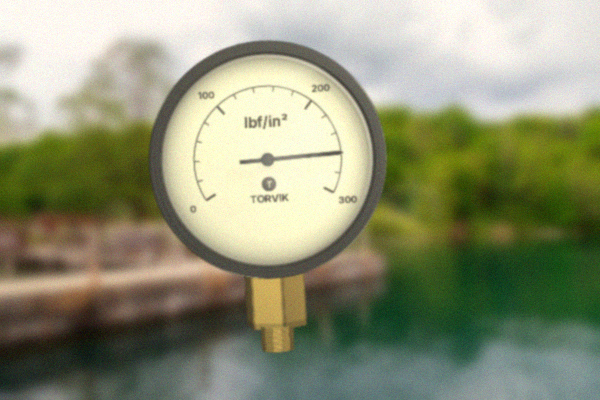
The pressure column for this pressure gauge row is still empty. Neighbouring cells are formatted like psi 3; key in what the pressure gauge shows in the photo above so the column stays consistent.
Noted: psi 260
